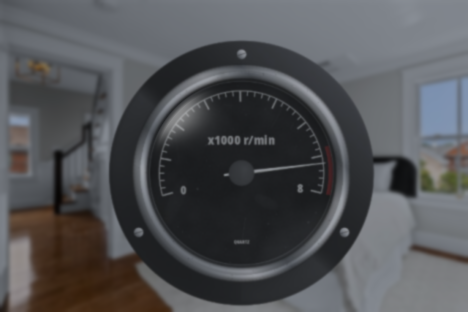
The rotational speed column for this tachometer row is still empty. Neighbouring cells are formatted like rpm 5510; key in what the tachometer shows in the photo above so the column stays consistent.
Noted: rpm 7200
